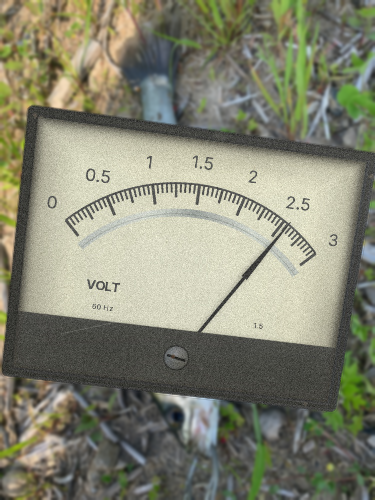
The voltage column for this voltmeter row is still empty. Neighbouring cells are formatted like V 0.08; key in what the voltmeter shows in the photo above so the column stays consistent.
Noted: V 2.55
